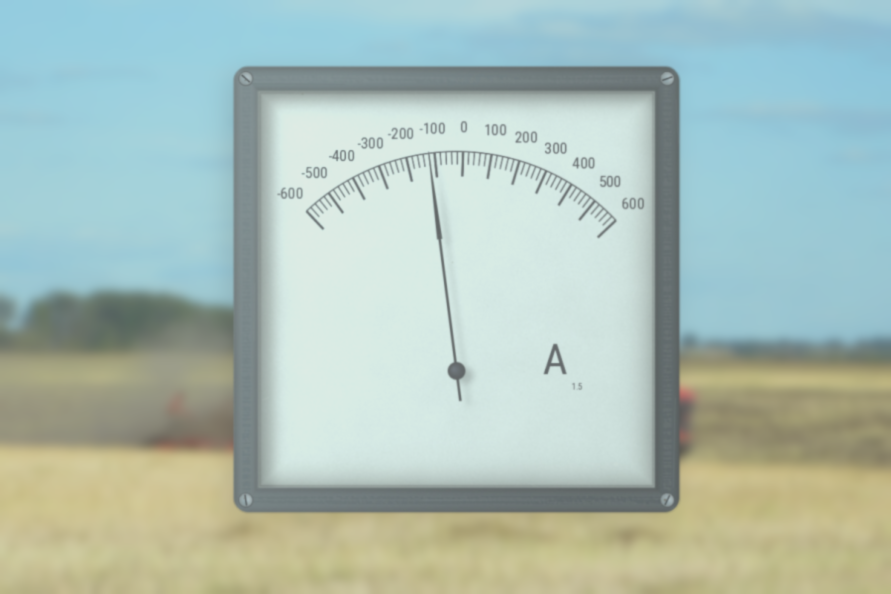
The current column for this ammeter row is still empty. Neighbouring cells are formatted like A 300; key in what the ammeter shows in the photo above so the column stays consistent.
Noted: A -120
